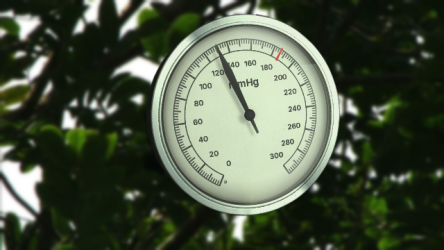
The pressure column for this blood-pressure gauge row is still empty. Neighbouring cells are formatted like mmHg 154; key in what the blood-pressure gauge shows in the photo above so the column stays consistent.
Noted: mmHg 130
